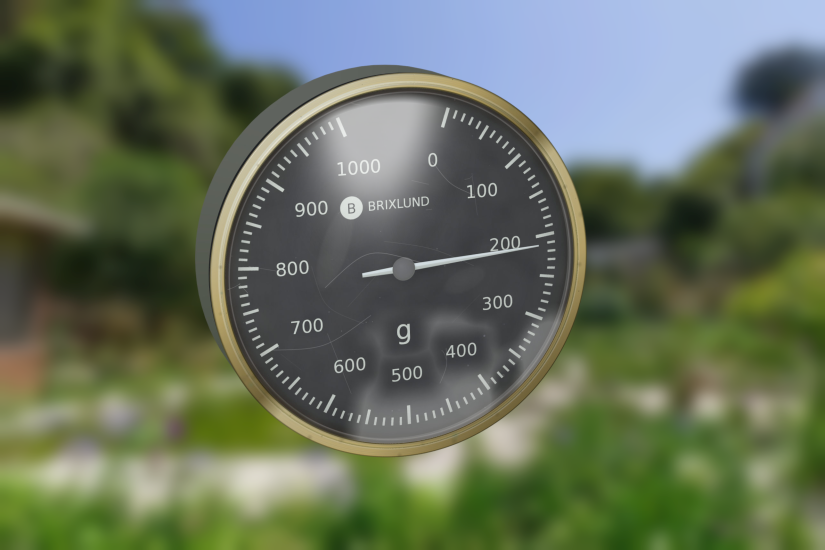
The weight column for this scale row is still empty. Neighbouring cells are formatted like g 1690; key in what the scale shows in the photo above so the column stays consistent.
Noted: g 210
